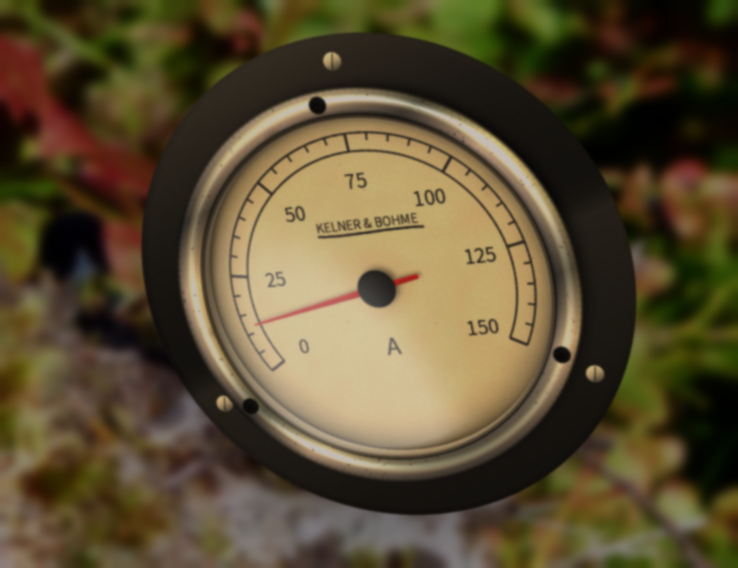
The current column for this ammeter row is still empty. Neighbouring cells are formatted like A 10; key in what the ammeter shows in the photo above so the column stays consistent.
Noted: A 12.5
